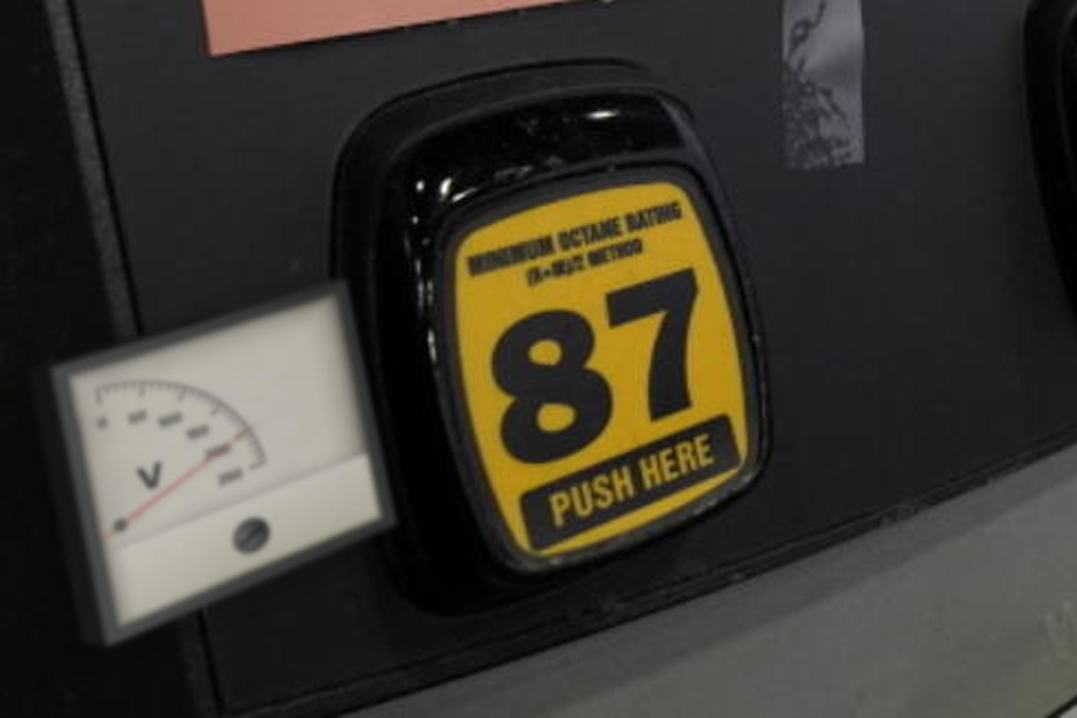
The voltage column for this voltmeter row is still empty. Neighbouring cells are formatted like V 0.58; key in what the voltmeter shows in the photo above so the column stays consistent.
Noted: V 200
